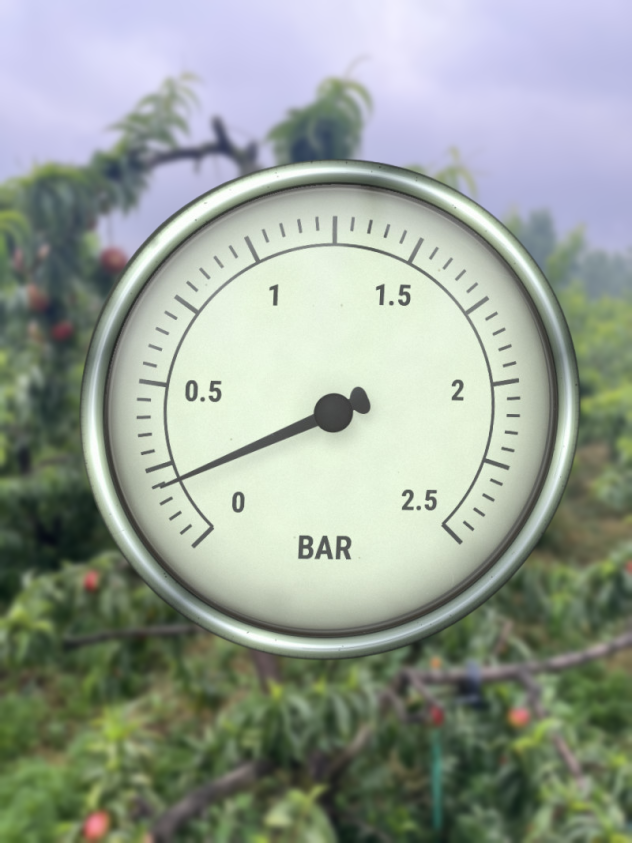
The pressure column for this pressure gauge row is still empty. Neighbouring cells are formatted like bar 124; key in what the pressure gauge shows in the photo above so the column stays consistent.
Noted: bar 0.2
